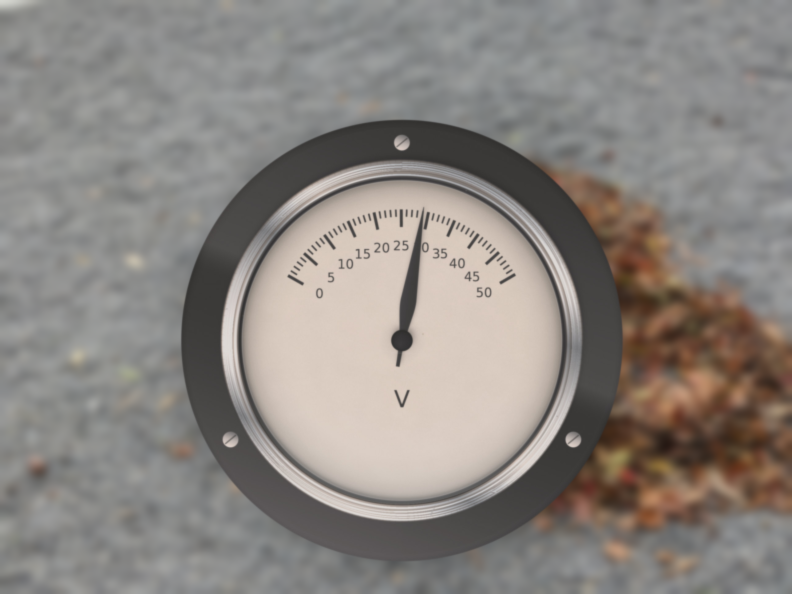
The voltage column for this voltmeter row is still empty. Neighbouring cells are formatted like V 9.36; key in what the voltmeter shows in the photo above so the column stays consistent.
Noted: V 29
